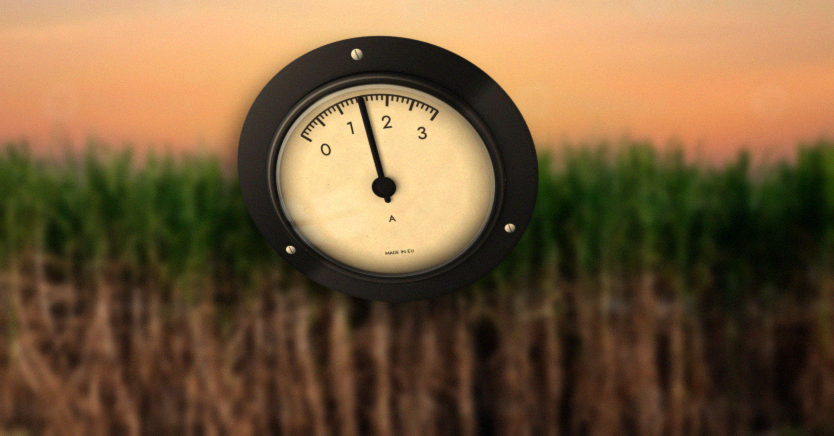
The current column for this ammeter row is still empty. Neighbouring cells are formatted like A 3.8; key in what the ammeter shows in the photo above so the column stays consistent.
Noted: A 1.5
